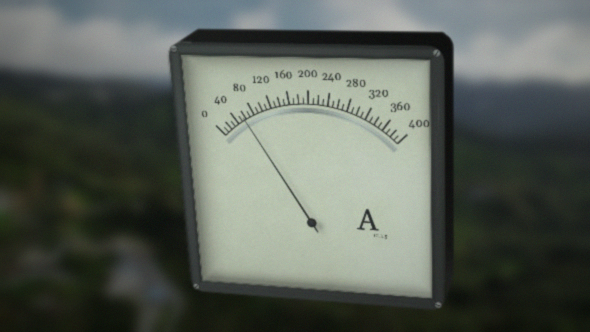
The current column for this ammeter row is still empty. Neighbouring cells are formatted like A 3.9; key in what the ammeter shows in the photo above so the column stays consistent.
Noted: A 60
